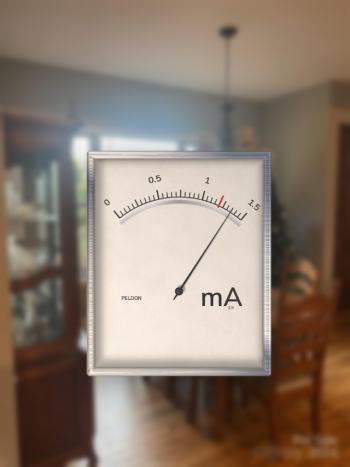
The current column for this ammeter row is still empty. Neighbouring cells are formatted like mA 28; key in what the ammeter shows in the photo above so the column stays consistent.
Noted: mA 1.35
